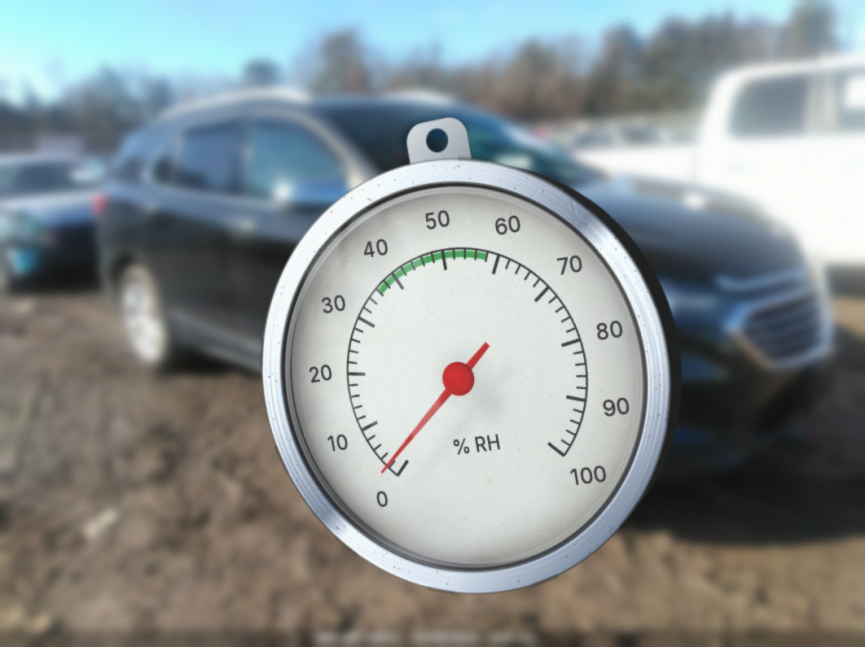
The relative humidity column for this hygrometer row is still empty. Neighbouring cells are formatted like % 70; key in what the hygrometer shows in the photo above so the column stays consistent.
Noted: % 2
